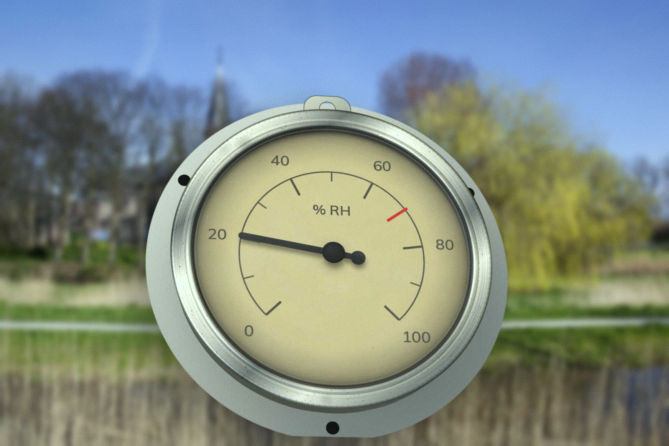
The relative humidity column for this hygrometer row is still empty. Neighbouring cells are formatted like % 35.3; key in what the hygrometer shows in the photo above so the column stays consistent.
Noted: % 20
